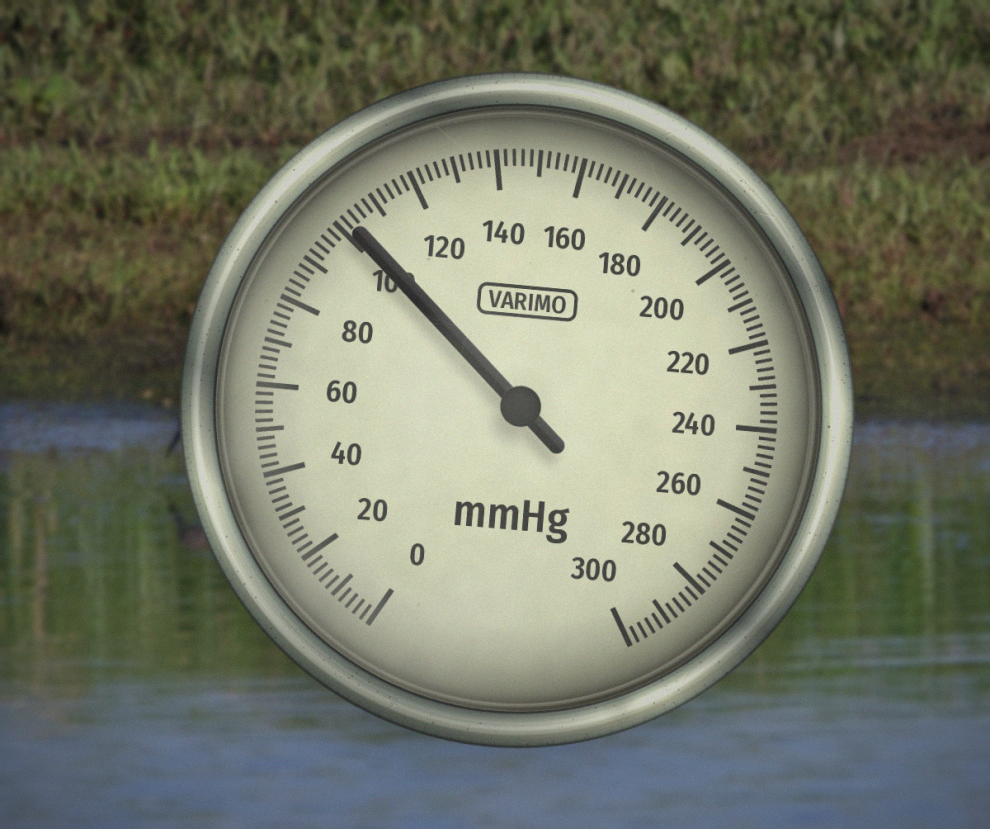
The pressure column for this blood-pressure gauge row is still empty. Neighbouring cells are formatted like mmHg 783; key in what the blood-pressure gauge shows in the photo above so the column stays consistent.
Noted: mmHg 102
